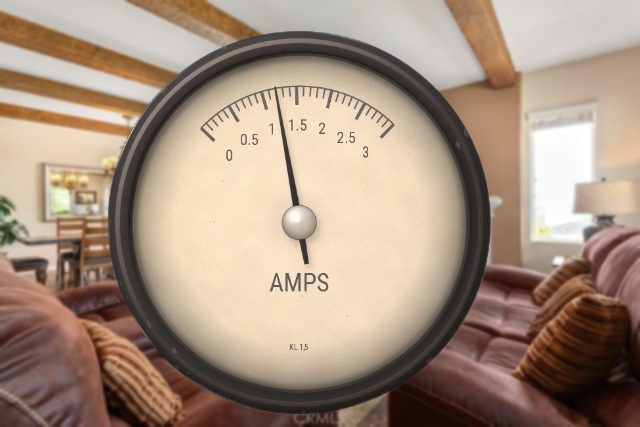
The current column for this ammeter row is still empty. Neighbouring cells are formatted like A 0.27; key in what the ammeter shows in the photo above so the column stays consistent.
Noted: A 1.2
